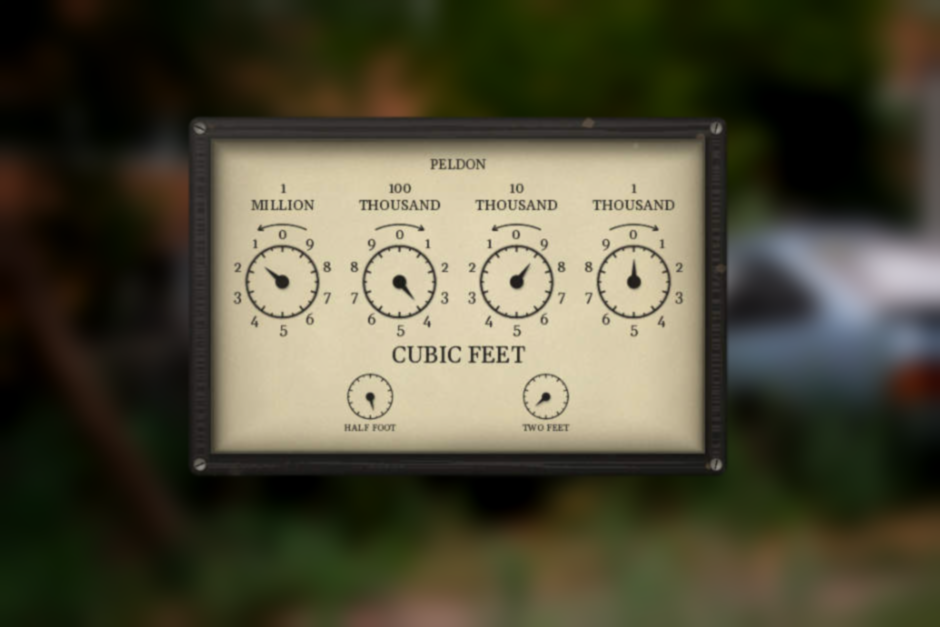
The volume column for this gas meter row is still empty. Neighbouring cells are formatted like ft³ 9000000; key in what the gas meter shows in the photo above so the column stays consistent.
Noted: ft³ 139000
